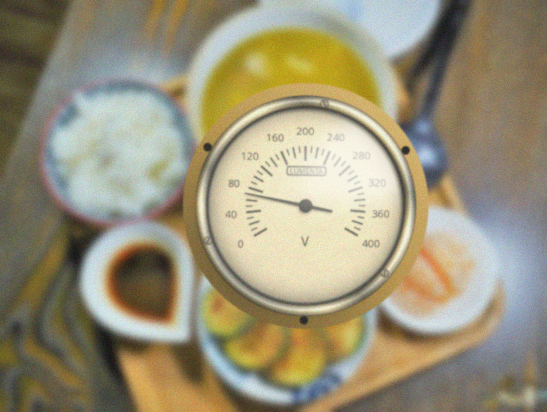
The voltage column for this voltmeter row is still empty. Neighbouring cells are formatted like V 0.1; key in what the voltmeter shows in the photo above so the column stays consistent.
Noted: V 70
